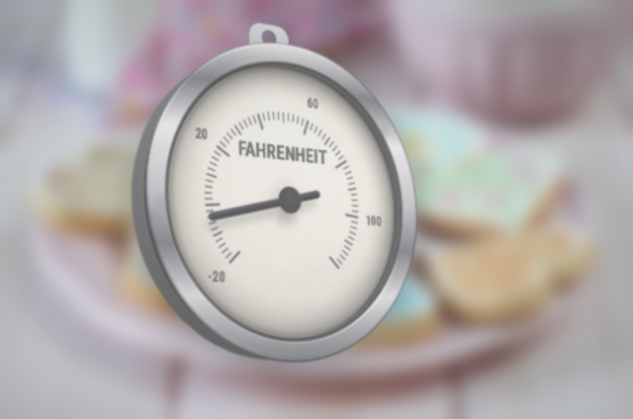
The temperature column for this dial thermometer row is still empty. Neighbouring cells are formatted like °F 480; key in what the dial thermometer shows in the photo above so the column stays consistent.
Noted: °F -4
